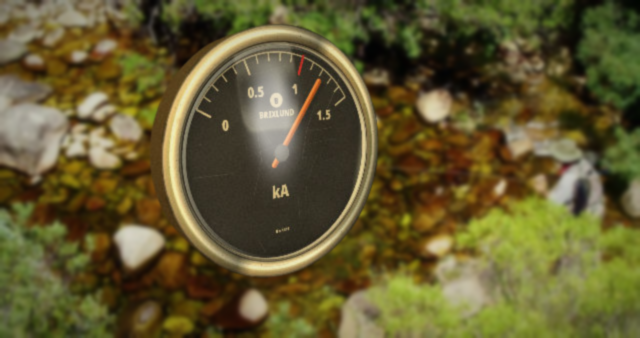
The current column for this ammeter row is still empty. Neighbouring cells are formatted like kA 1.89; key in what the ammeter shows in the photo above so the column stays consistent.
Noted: kA 1.2
